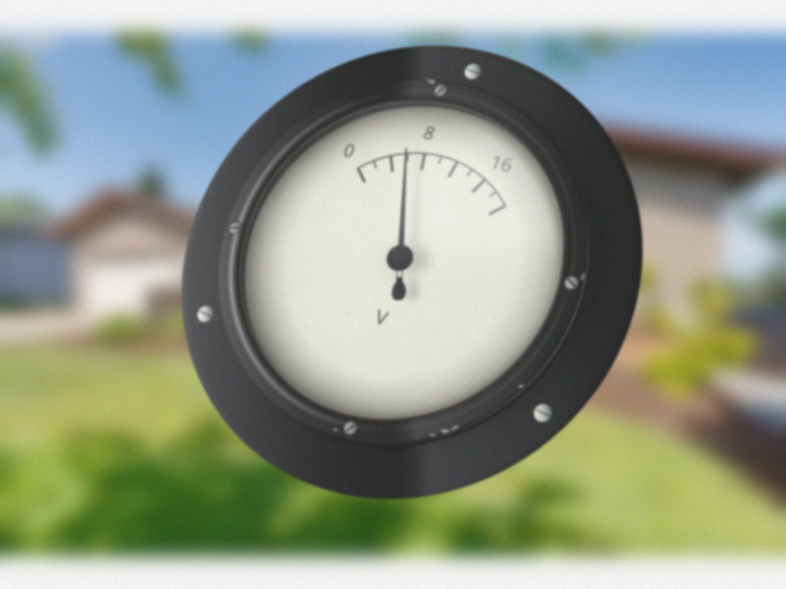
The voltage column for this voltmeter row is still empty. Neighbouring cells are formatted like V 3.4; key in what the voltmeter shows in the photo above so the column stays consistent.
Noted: V 6
